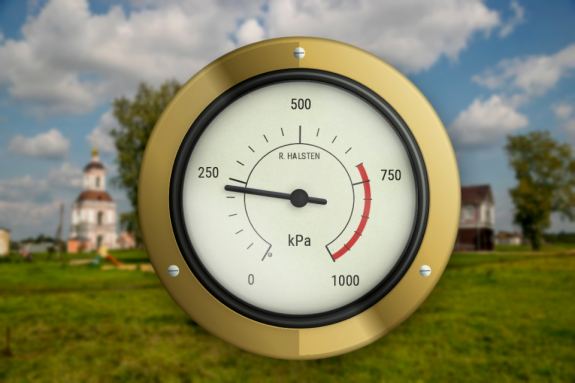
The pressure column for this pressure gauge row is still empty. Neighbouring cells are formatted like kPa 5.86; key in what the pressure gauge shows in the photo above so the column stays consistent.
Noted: kPa 225
